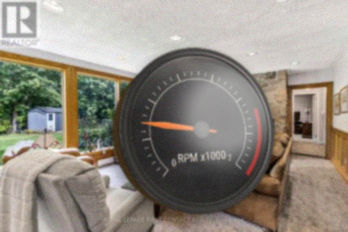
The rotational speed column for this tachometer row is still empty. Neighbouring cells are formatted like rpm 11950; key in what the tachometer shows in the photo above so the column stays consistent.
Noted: rpm 1400
